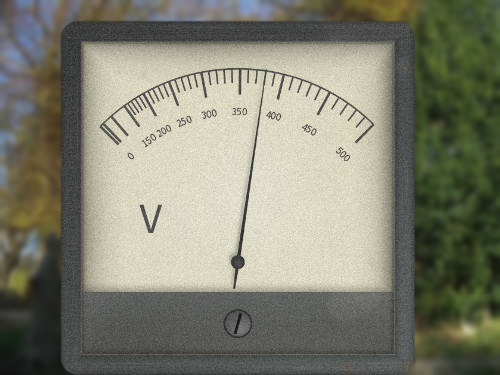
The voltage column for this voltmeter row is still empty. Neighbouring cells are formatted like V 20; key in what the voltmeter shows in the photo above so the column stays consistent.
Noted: V 380
